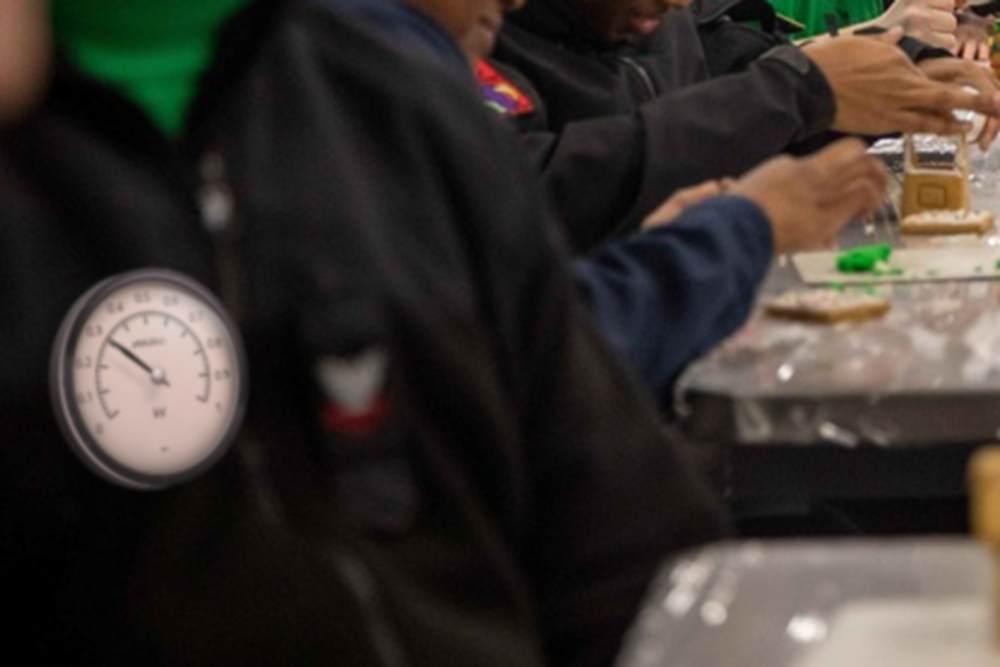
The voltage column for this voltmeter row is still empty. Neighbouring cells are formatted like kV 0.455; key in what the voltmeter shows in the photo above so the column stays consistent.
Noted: kV 0.3
